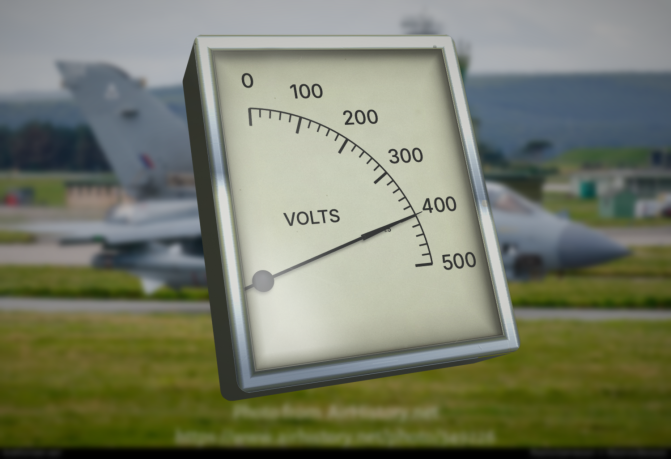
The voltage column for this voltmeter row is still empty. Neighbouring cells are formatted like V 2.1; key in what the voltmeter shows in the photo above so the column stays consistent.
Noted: V 400
